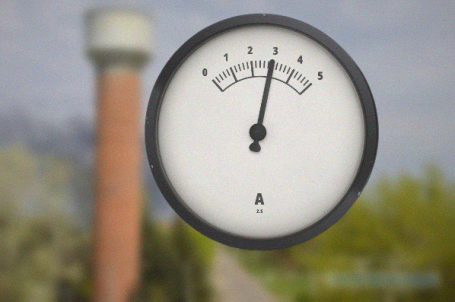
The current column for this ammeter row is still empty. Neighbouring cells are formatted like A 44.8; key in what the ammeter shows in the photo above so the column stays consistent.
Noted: A 3
